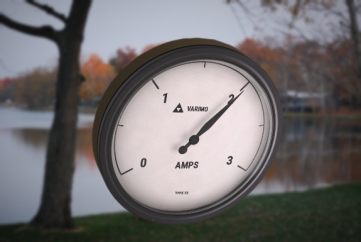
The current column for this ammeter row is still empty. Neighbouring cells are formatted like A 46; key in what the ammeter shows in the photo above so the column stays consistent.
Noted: A 2
